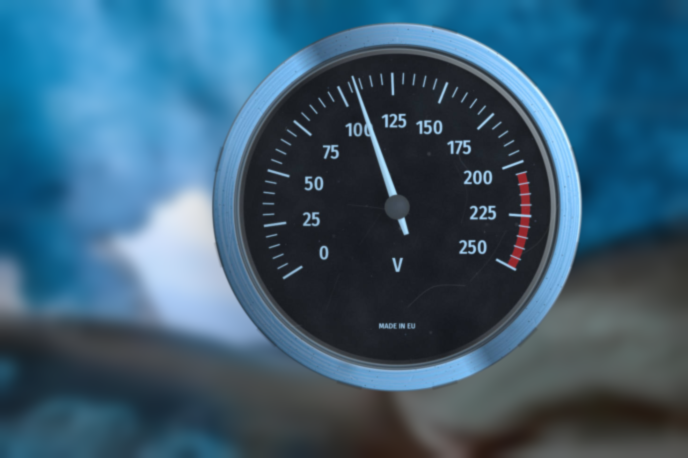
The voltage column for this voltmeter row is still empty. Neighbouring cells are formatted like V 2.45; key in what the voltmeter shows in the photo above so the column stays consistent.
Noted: V 107.5
